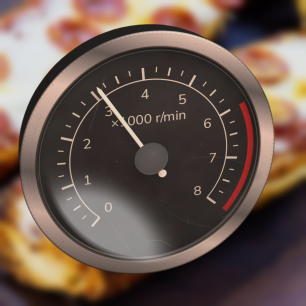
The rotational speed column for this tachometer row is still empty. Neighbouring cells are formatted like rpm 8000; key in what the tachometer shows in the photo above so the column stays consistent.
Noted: rpm 3125
